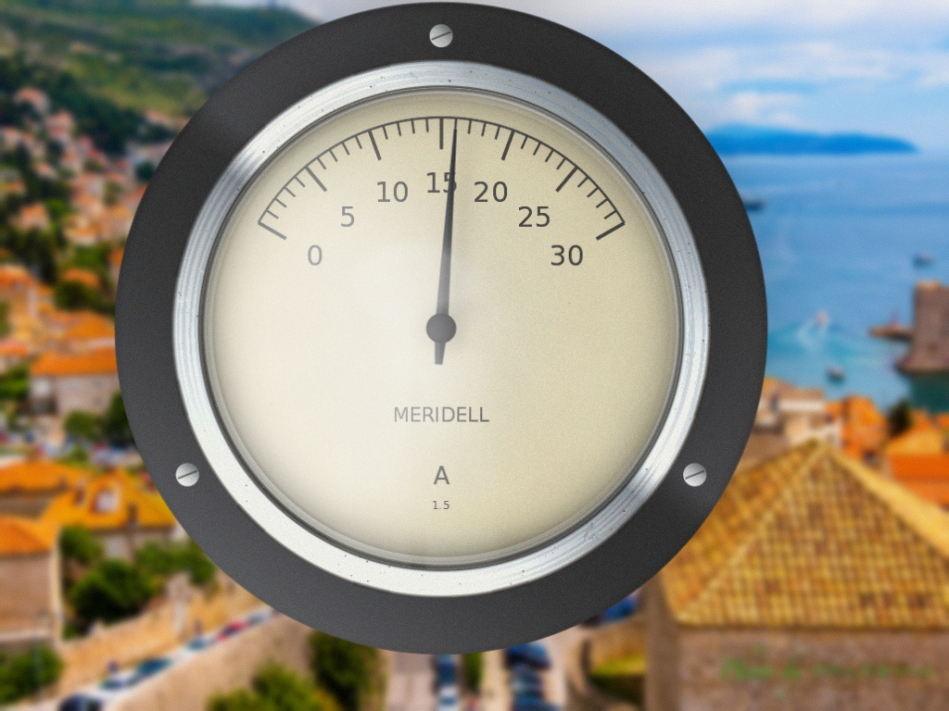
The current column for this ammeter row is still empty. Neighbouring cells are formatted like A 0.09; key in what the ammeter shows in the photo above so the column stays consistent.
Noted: A 16
